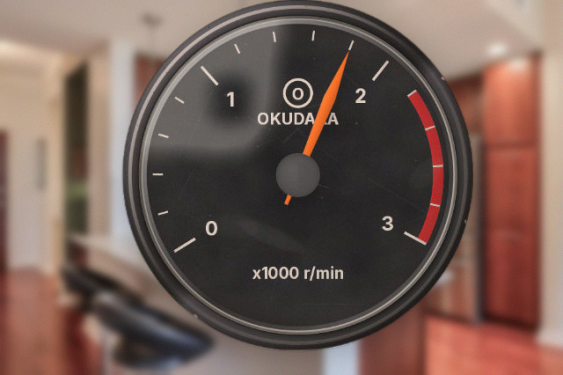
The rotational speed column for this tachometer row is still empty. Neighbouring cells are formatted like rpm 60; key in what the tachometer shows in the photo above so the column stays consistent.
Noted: rpm 1800
